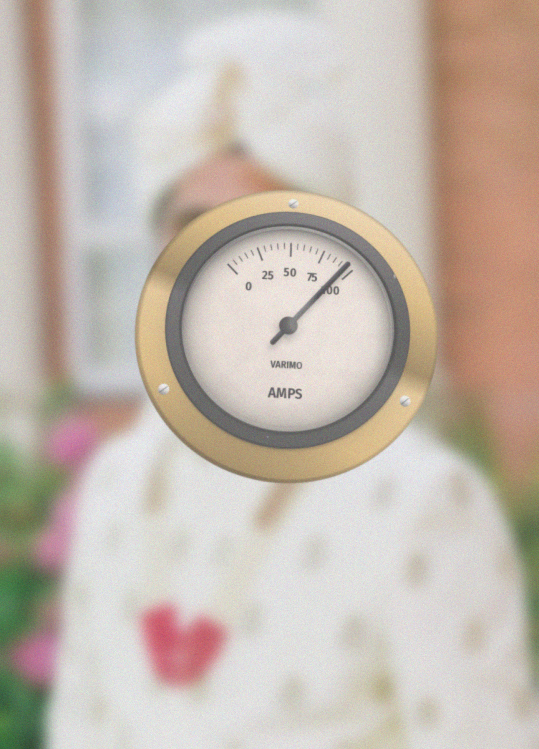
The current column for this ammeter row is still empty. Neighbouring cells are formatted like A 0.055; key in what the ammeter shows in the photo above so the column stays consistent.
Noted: A 95
